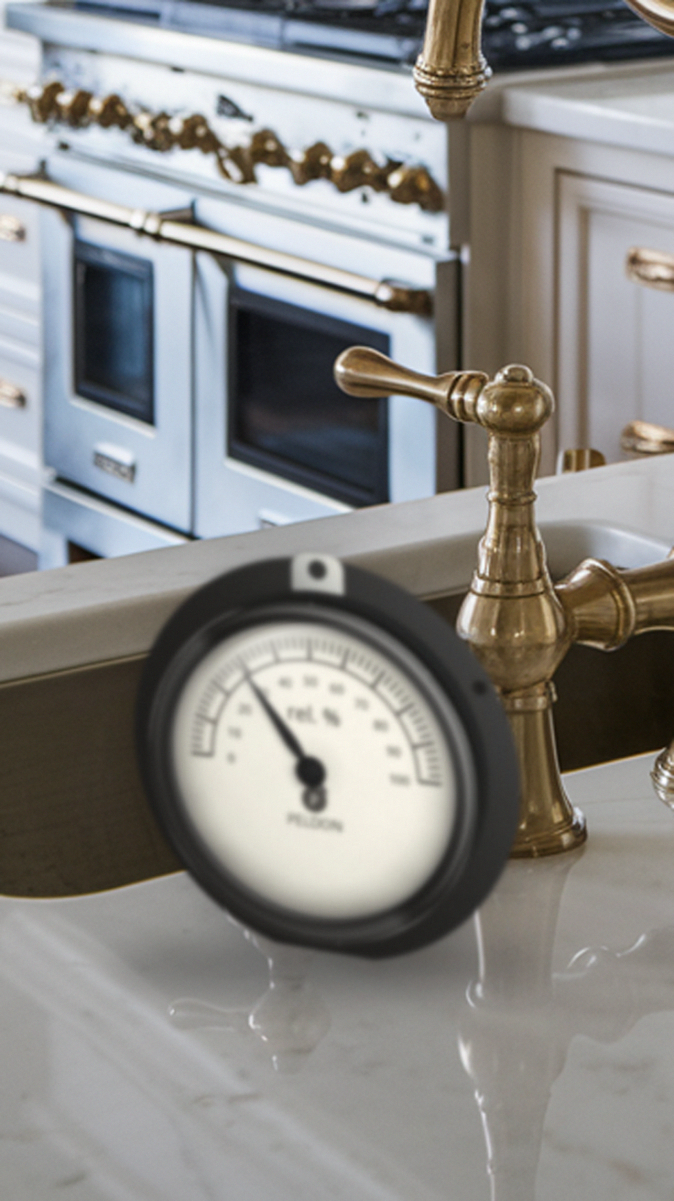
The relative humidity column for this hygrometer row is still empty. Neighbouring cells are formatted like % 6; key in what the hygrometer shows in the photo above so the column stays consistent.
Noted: % 30
